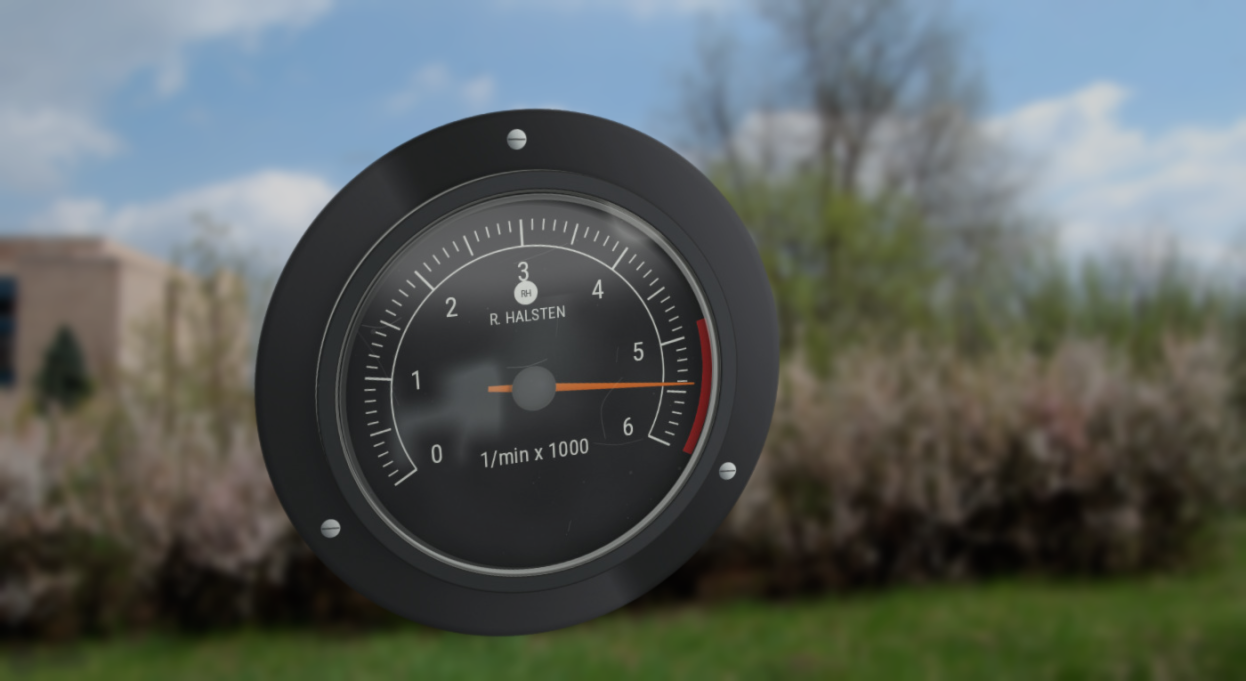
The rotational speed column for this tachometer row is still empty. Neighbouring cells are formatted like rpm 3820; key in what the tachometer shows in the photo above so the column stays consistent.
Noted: rpm 5400
